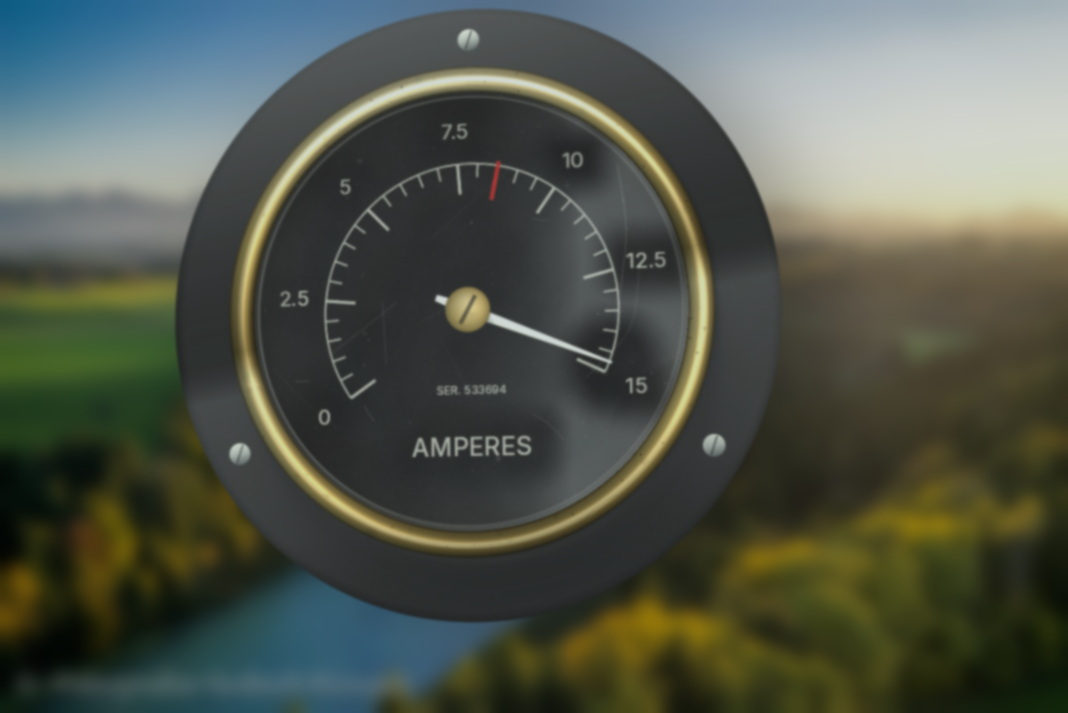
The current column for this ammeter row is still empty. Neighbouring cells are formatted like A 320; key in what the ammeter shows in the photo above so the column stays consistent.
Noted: A 14.75
